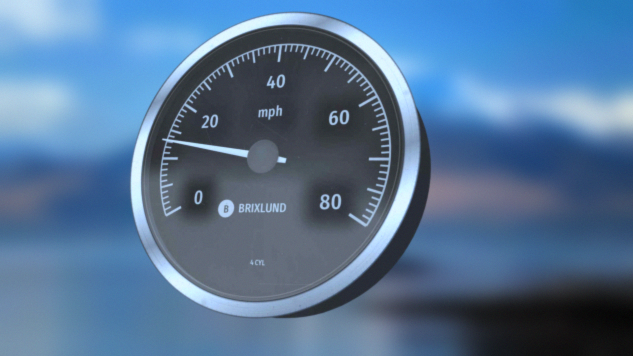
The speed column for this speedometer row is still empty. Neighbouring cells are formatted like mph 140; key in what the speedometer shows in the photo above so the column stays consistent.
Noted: mph 13
